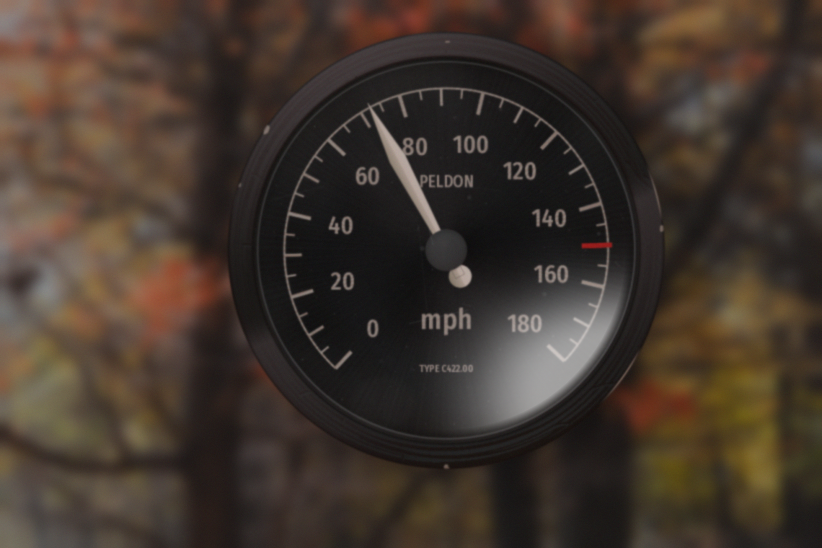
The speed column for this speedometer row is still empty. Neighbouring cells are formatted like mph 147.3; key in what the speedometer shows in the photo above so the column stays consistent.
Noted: mph 72.5
